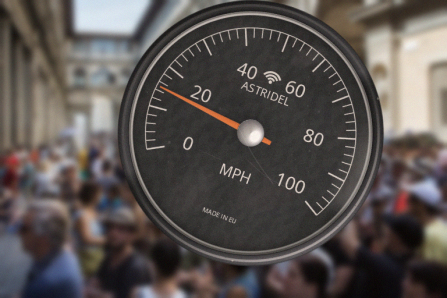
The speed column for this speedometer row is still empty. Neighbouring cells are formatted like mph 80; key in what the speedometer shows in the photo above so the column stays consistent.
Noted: mph 15
